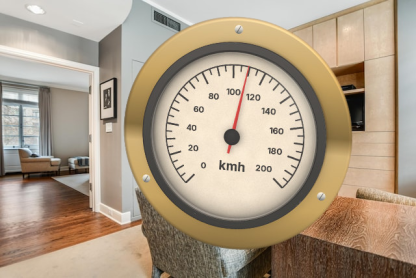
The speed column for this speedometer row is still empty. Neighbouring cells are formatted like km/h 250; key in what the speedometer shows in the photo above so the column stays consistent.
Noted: km/h 110
